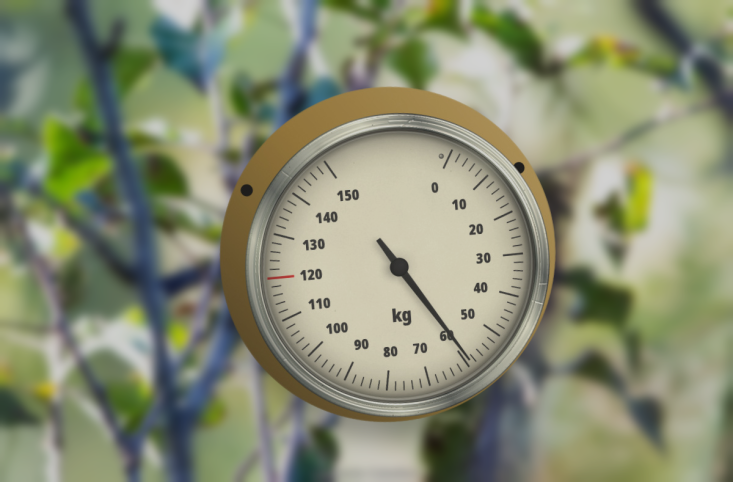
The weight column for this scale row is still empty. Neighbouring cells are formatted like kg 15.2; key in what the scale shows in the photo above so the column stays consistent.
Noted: kg 59
